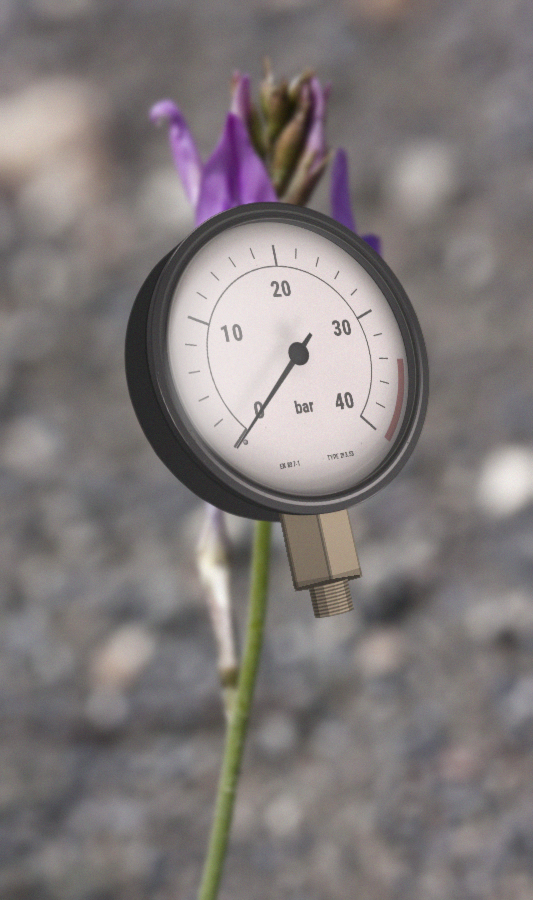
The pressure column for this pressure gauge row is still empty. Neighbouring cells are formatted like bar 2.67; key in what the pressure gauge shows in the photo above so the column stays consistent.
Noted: bar 0
